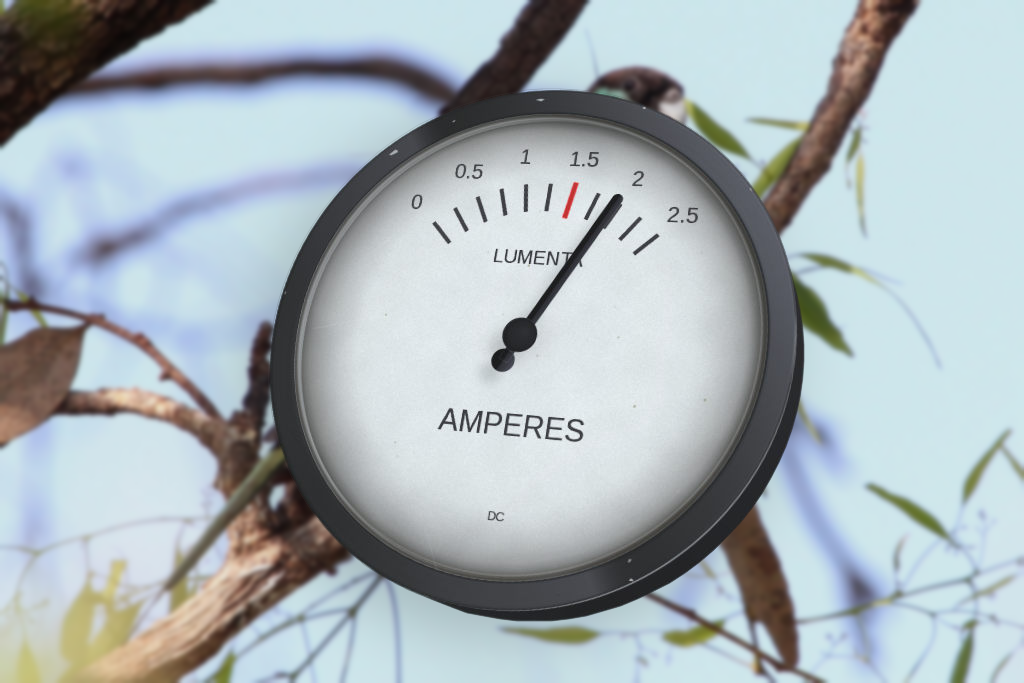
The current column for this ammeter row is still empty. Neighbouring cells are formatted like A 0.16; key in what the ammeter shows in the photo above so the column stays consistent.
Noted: A 2
